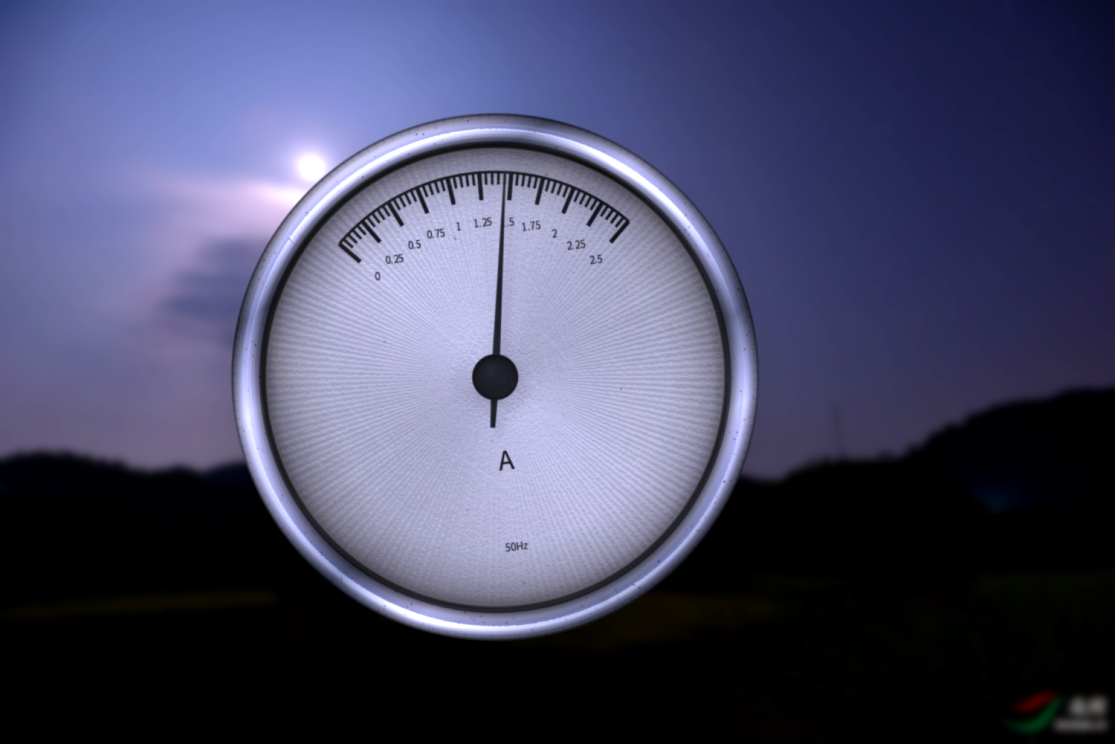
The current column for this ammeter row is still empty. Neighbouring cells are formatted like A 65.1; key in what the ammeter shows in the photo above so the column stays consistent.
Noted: A 1.45
